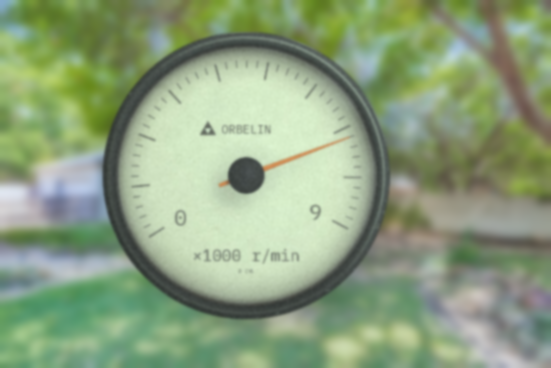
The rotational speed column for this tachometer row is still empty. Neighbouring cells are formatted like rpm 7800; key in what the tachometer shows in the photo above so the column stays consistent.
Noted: rpm 7200
